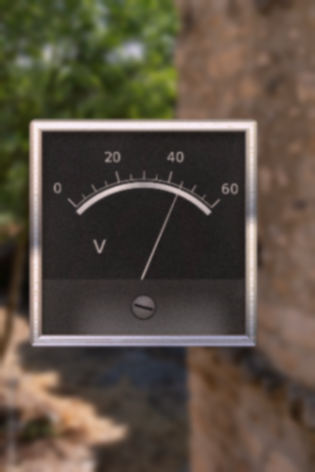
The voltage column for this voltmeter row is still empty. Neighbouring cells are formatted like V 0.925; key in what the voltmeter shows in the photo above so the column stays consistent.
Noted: V 45
